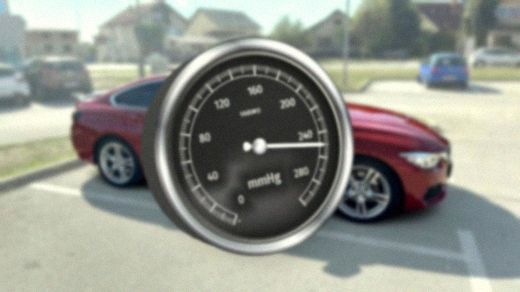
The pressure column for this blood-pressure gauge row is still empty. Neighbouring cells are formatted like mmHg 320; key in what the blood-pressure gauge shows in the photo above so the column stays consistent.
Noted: mmHg 250
